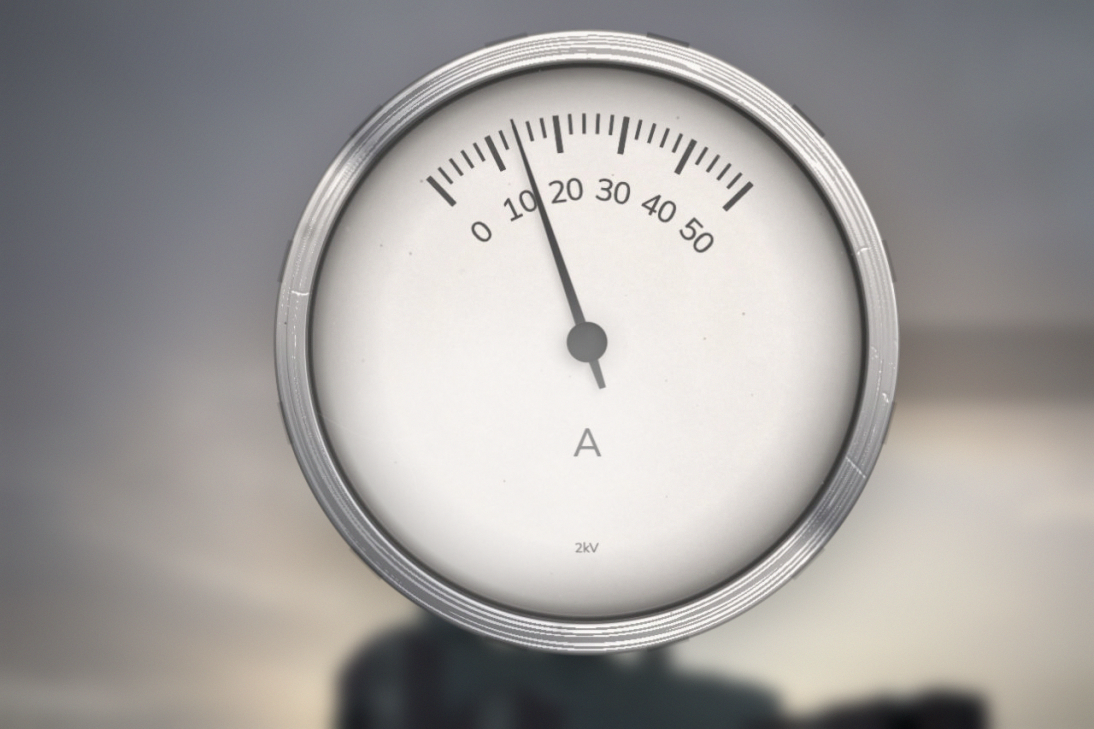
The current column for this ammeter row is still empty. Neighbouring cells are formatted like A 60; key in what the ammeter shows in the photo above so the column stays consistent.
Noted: A 14
